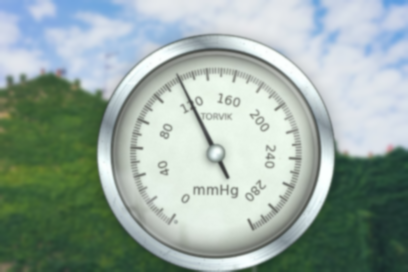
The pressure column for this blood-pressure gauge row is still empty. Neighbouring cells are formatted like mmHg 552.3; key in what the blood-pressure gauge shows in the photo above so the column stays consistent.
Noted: mmHg 120
